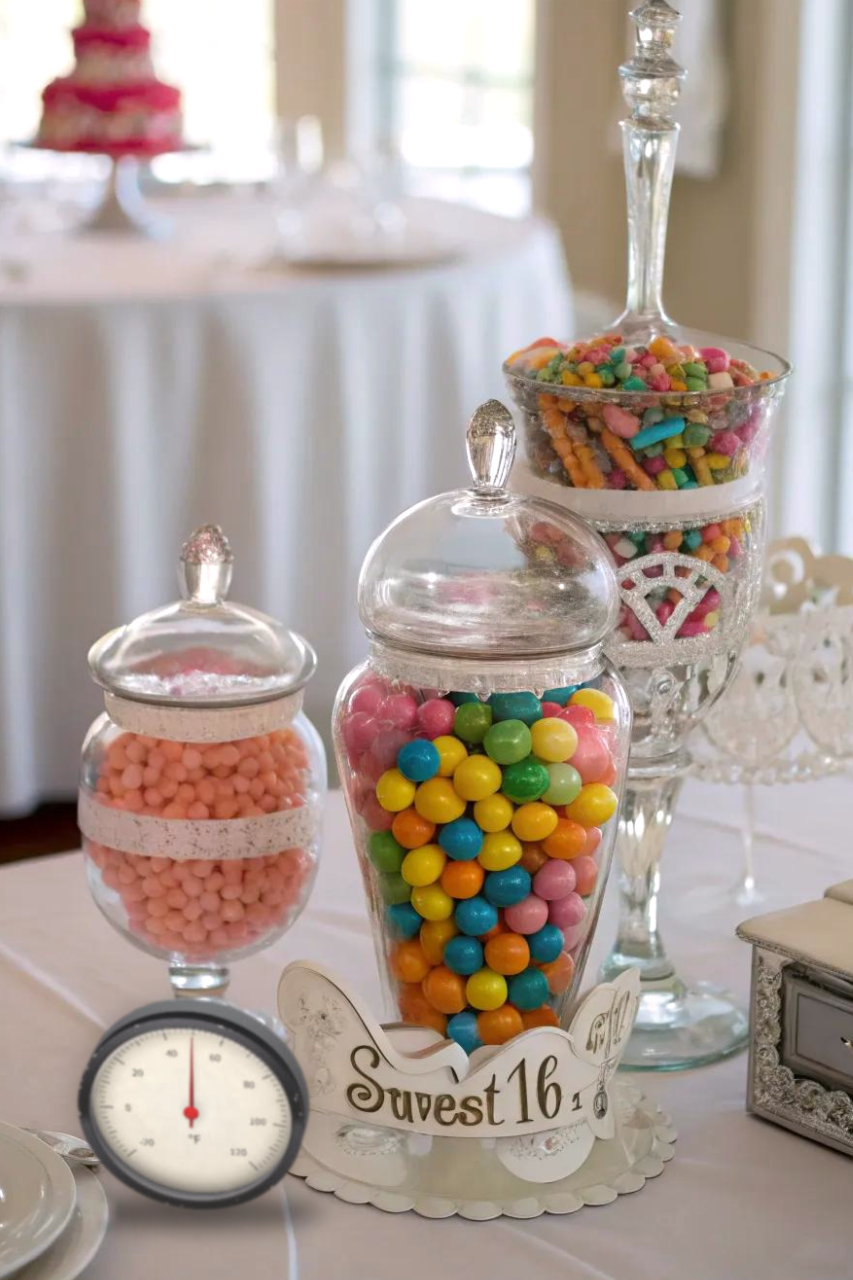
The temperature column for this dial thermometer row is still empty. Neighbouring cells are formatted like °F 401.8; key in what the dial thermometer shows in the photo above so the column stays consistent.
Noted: °F 50
